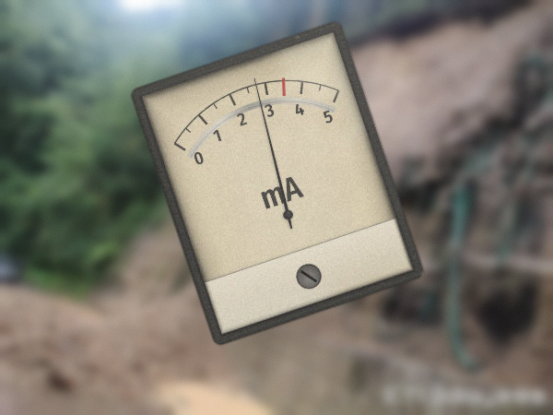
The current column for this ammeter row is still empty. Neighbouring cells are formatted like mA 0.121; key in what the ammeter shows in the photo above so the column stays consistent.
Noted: mA 2.75
